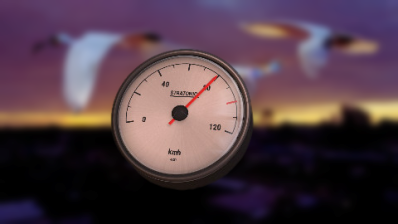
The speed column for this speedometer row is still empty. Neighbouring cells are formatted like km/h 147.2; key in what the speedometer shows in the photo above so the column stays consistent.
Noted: km/h 80
